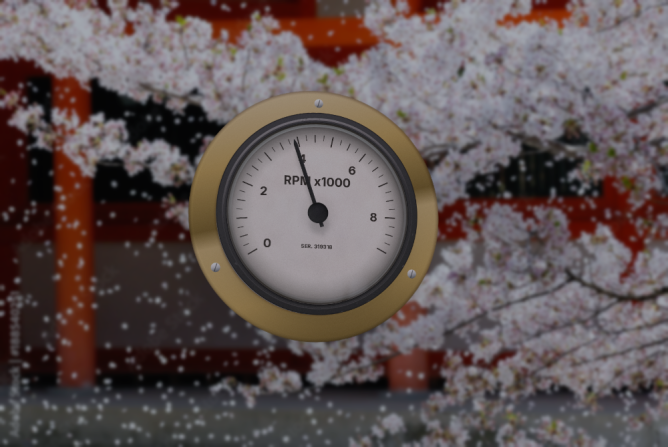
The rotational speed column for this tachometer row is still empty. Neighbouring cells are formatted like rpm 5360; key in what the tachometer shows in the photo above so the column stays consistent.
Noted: rpm 3875
